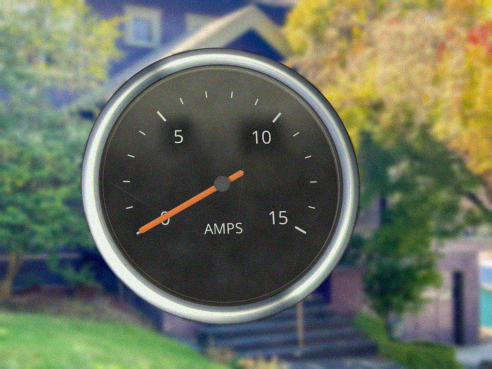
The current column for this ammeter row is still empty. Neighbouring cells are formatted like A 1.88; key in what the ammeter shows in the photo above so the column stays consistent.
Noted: A 0
